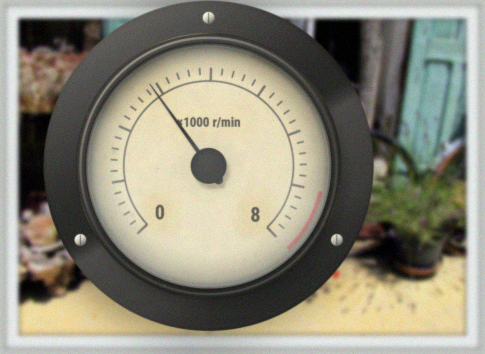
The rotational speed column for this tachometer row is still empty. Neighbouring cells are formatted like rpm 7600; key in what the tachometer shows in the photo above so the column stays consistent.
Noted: rpm 2900
